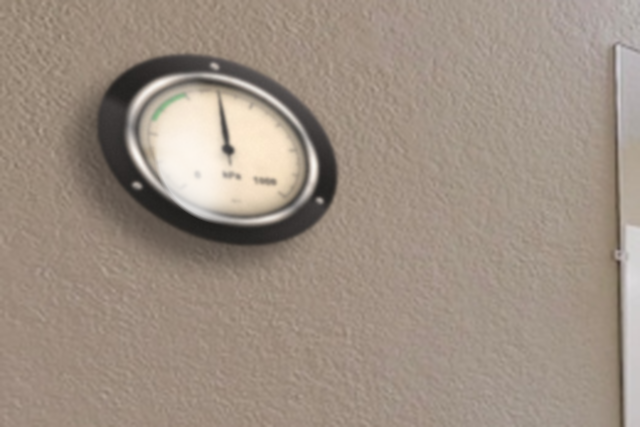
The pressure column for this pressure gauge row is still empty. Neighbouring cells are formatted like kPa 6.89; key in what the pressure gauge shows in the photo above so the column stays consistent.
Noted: kPa 500
